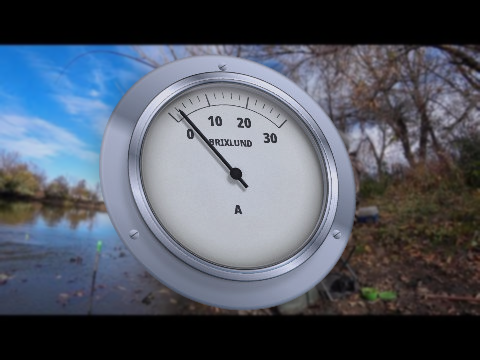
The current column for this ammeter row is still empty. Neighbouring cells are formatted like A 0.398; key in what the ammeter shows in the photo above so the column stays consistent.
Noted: A 2
